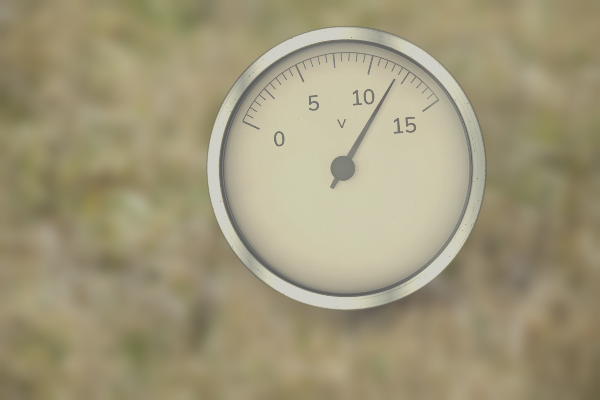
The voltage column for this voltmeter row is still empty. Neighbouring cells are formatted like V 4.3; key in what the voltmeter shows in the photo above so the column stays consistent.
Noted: V 12
